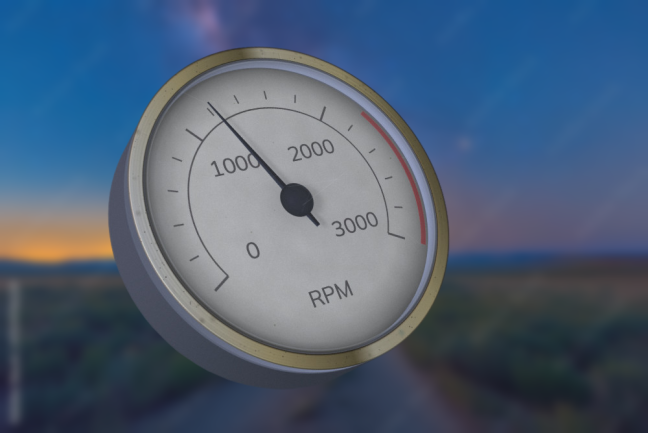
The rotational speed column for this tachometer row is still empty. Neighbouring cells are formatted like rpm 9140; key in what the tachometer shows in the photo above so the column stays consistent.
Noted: rpm 1200
